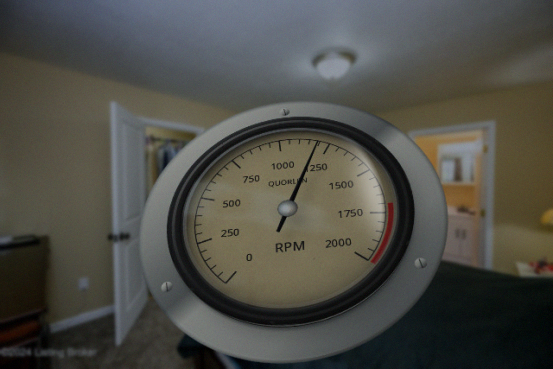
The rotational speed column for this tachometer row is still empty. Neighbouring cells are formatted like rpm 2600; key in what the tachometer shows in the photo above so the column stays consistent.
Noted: rpm 1200
